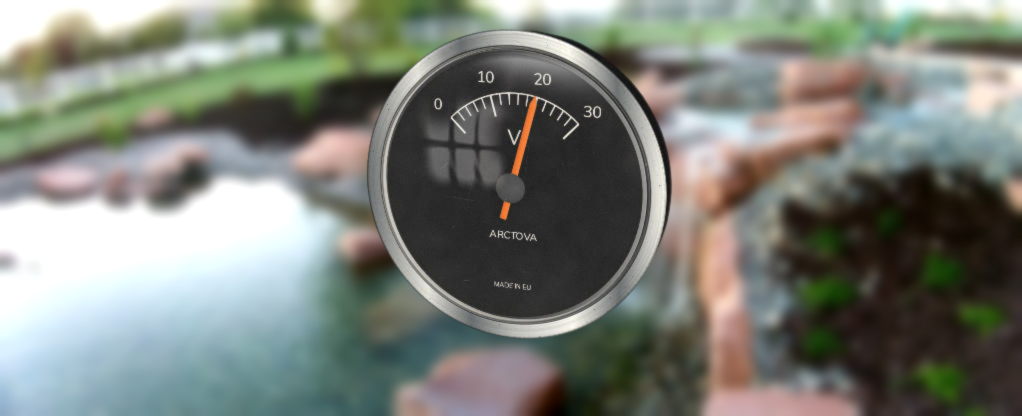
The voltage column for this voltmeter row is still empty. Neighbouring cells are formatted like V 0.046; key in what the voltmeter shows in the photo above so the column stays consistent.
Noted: V 20
